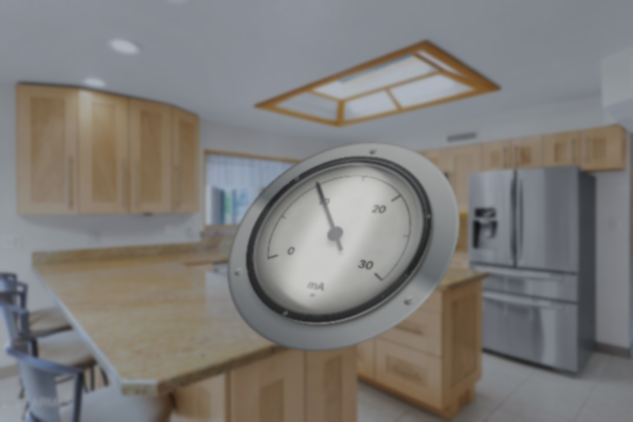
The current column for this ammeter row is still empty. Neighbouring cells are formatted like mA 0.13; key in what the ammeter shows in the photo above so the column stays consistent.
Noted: mA 10
